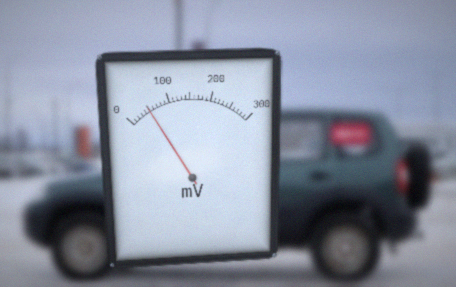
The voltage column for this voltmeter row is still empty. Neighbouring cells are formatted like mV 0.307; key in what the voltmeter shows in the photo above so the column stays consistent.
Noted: mV 50
